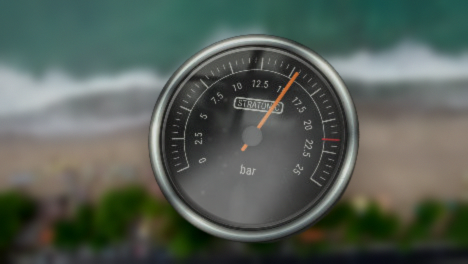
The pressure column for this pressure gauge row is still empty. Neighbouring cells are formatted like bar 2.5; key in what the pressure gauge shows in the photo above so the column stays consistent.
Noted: bar 15.5
